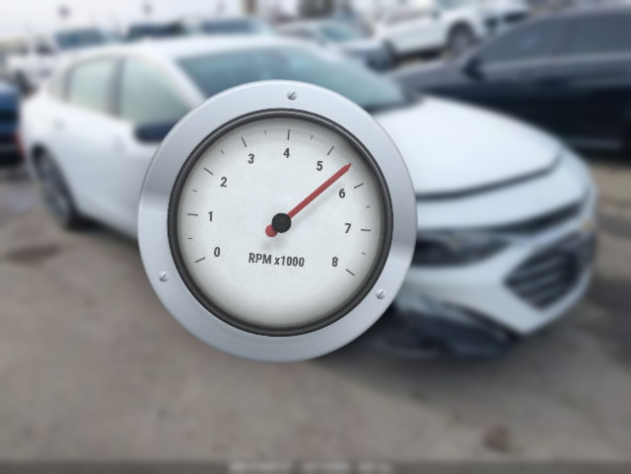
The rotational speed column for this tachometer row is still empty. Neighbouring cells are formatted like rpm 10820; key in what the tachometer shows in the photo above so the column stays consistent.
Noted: rpm 5500
